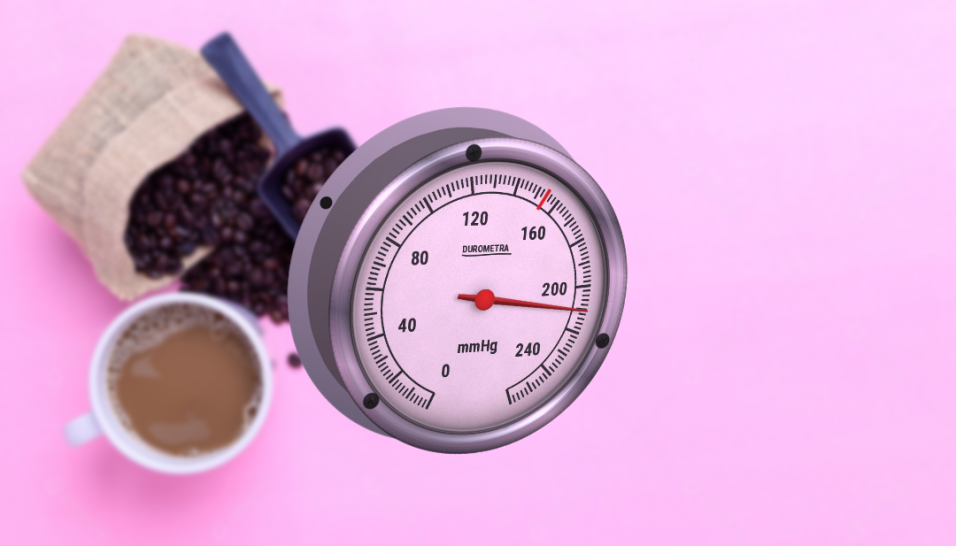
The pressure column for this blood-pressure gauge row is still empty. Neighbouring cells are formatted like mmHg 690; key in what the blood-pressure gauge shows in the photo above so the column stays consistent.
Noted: mmHg 210
